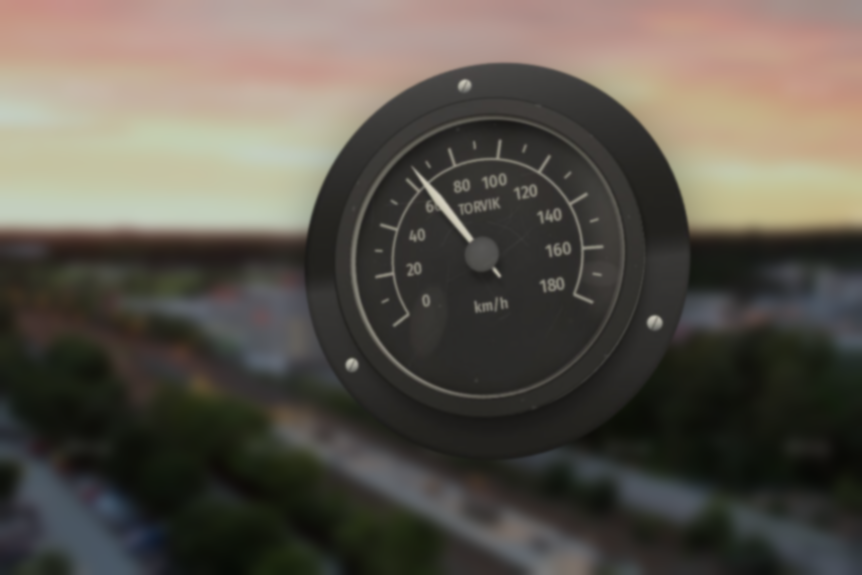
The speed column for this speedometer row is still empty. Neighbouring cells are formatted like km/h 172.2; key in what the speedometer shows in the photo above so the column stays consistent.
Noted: km/h 65
